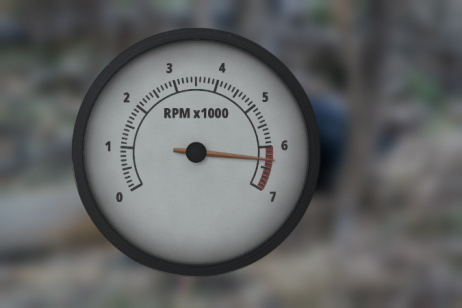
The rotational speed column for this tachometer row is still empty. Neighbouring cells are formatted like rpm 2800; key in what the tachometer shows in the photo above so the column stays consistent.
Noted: rpm 6300
